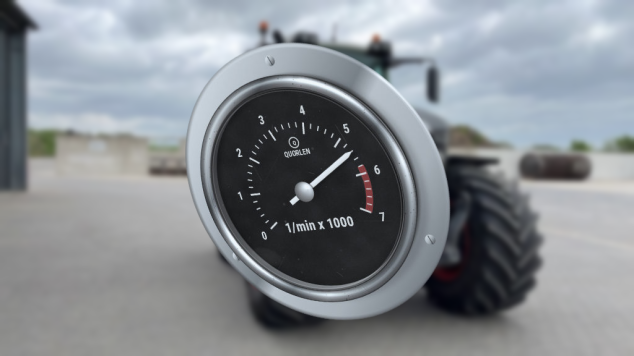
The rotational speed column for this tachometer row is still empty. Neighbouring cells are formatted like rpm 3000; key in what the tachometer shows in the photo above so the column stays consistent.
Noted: rpm 5400
